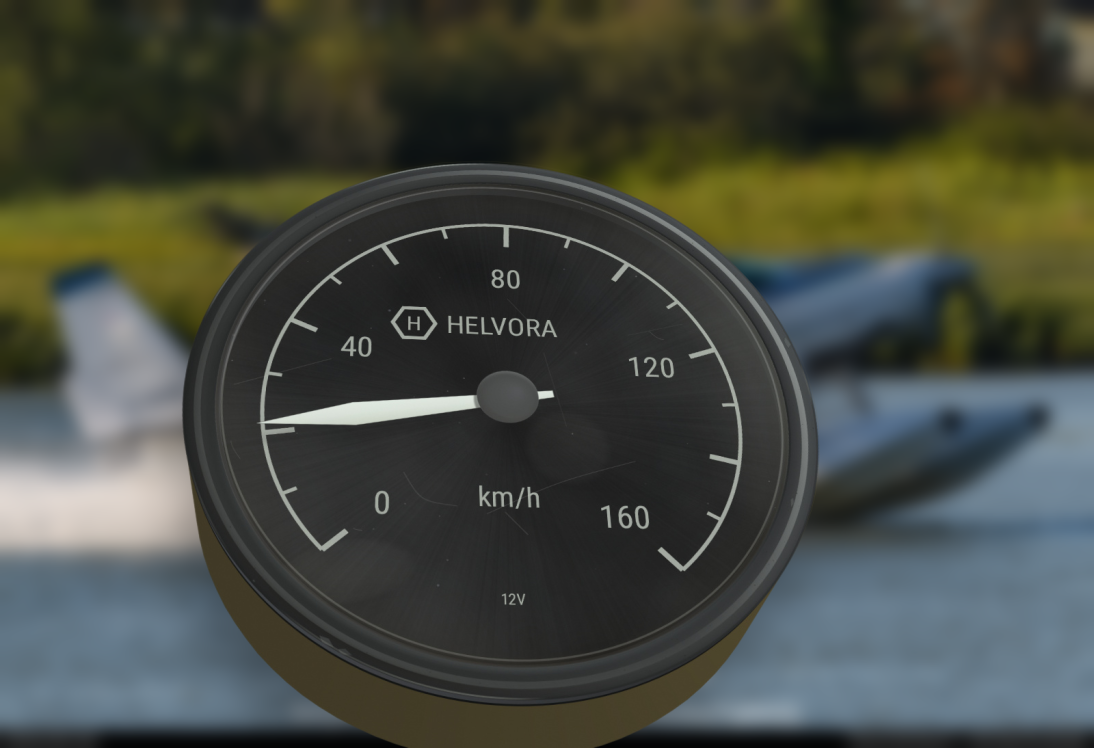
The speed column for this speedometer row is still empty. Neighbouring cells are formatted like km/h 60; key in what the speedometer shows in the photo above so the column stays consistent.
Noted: km/h 20
